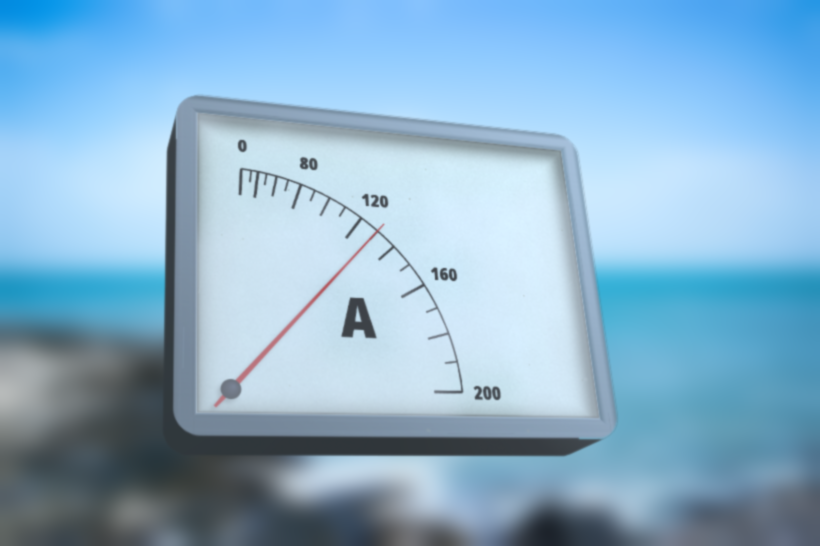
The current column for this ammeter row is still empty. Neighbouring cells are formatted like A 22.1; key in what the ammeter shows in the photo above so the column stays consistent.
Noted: A 130
